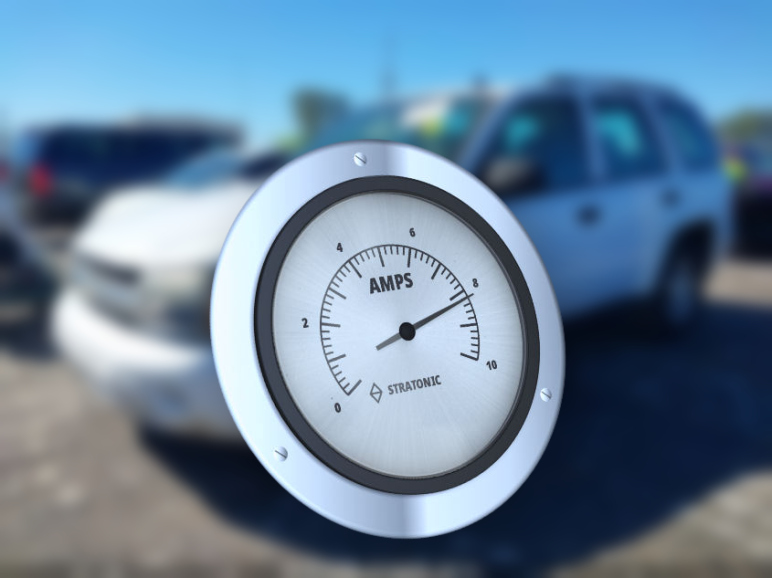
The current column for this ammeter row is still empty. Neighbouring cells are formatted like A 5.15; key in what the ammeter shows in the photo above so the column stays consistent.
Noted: A 8.2
